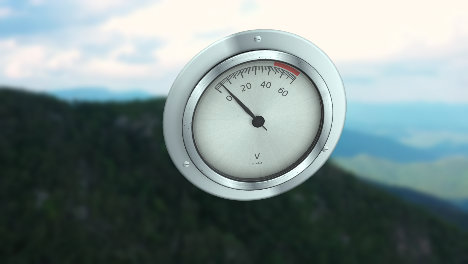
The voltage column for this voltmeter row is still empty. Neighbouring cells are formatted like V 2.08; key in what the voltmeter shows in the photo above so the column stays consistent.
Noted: V 5
